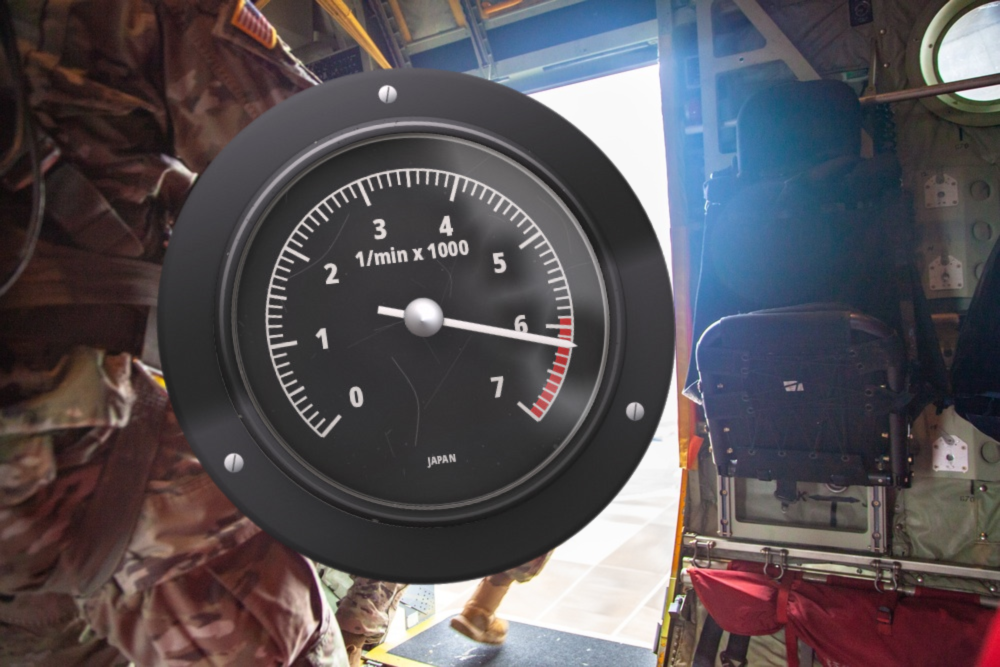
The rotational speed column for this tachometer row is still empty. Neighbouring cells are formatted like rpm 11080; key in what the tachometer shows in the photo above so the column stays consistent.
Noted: rpm 6200
